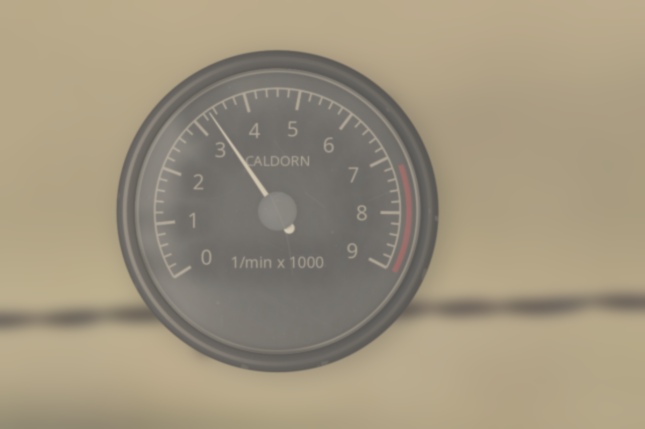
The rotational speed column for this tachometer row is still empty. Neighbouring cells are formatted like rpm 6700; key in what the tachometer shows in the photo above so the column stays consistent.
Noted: rpm 3300
